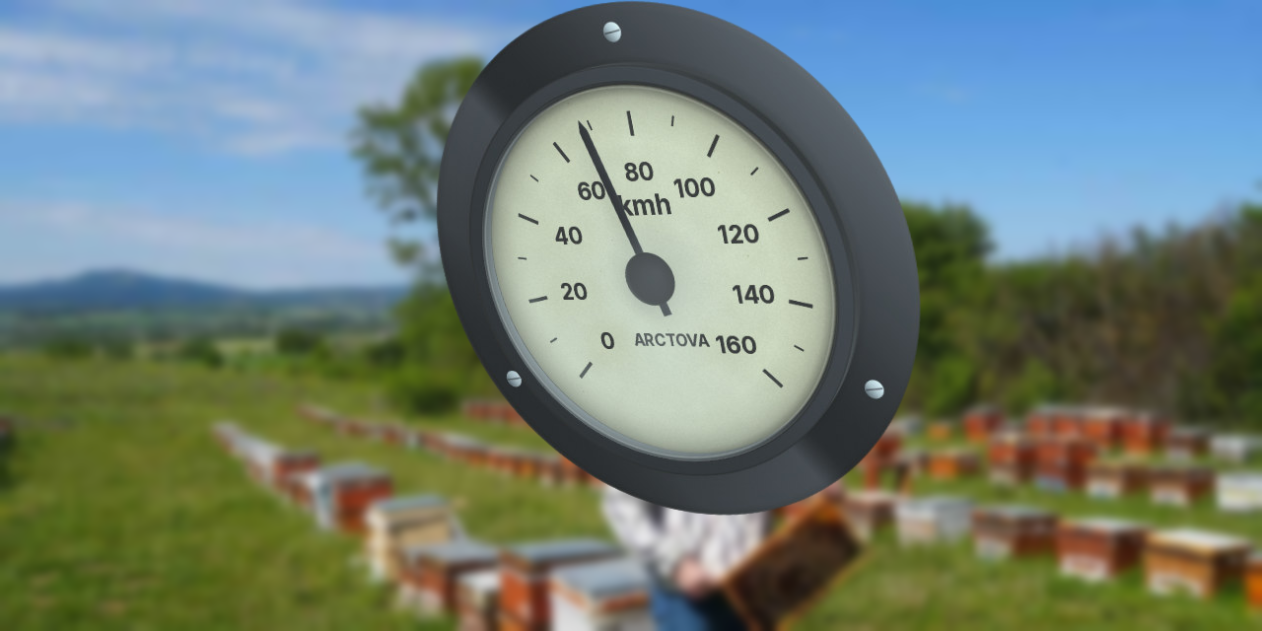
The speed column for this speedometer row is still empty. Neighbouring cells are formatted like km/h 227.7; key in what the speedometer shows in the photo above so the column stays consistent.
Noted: km/h 70
